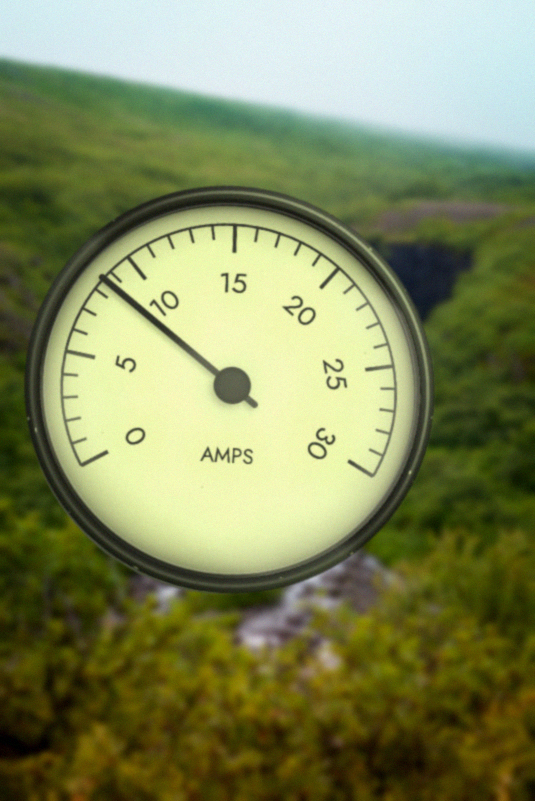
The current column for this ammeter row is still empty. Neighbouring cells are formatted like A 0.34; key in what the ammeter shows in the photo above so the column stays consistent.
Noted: A 8.5
